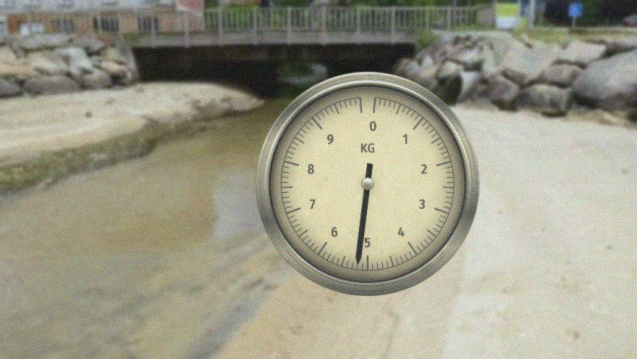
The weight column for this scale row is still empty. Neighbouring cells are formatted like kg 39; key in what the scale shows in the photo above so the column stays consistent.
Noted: kg 5.2
